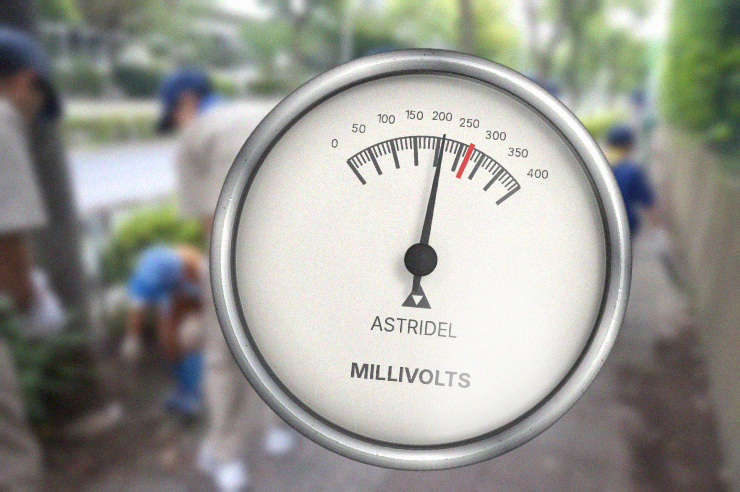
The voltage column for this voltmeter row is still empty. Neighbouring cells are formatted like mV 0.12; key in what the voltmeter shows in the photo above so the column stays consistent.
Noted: mV 210
